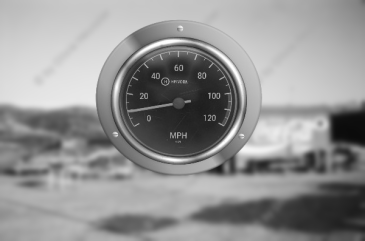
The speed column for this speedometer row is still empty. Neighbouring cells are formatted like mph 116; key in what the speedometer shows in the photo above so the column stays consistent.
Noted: mph 10
